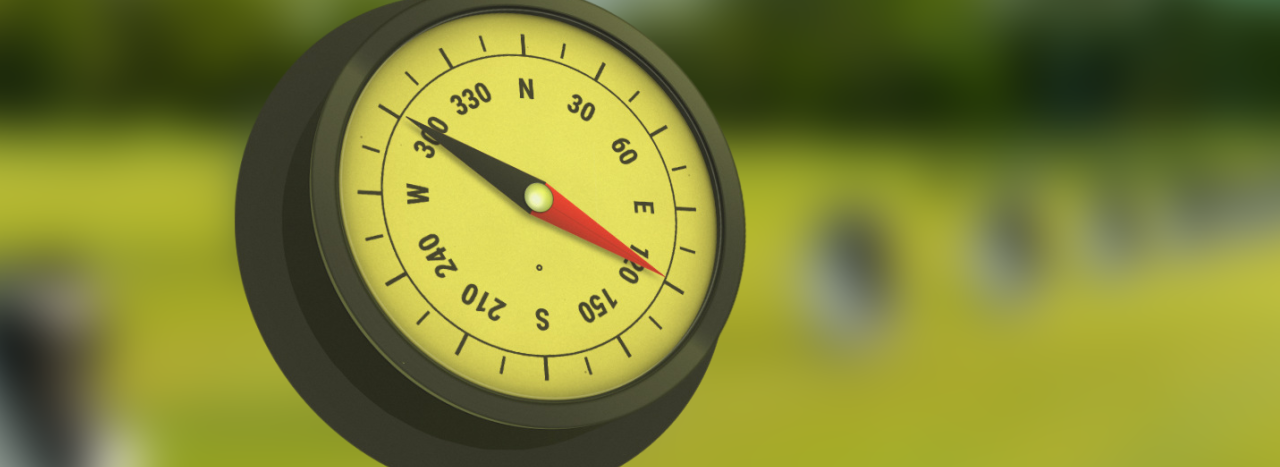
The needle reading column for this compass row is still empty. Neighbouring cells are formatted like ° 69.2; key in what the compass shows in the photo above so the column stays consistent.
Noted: ° 120
